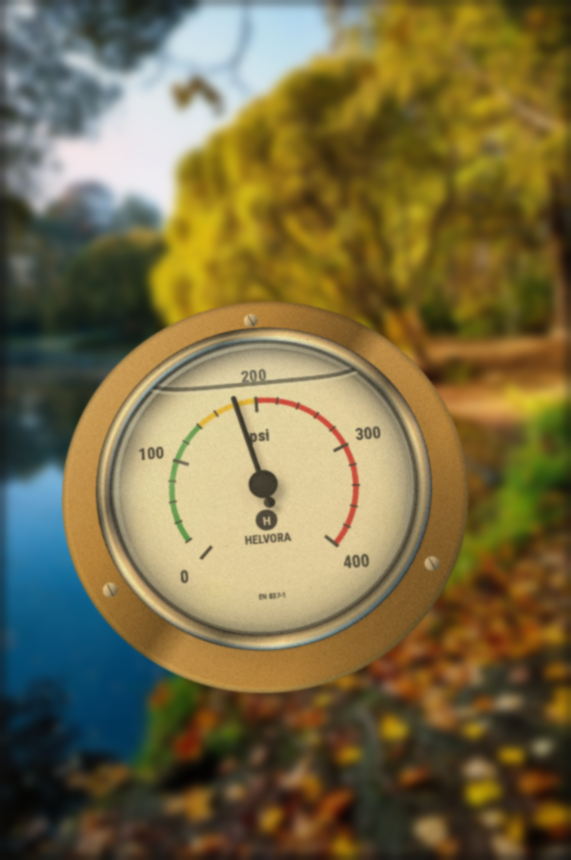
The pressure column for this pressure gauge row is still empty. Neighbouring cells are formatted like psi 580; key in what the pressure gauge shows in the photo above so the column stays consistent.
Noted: psi 180
